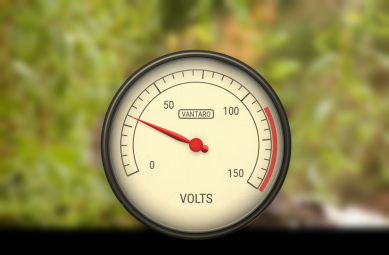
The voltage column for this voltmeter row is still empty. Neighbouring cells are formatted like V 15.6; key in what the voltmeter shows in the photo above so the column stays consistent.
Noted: V 30
